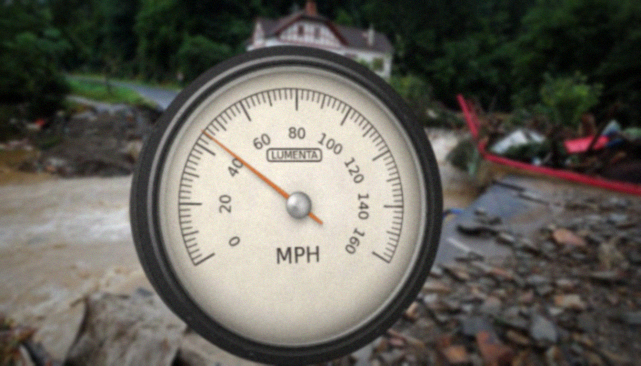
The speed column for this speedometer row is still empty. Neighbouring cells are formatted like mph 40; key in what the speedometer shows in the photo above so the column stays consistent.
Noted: mph 44
